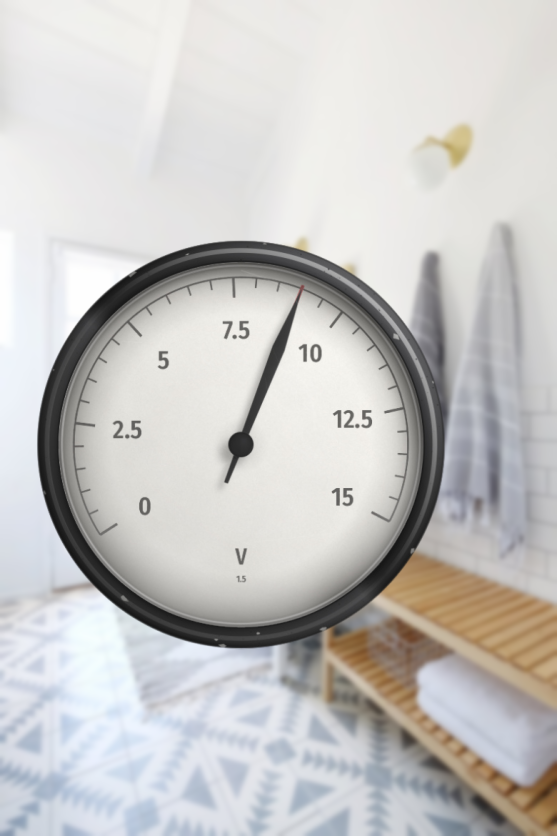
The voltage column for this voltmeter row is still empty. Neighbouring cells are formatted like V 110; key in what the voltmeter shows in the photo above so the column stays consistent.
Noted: V 9
